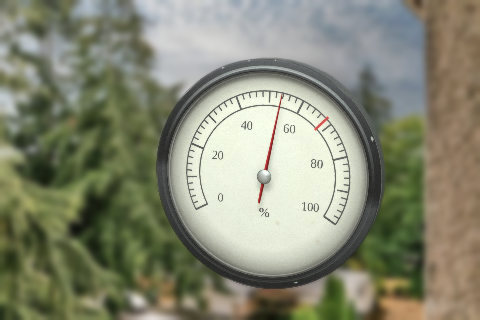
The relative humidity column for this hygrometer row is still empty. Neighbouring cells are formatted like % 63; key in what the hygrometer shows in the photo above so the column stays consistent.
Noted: % 54
